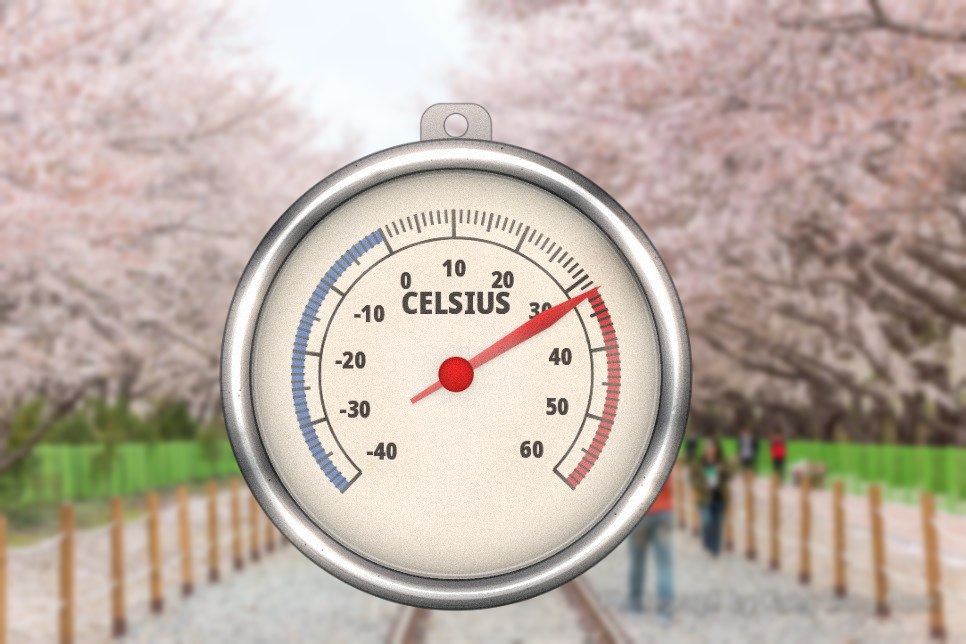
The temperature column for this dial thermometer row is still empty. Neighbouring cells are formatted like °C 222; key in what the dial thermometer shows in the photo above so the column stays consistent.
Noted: °C 32
